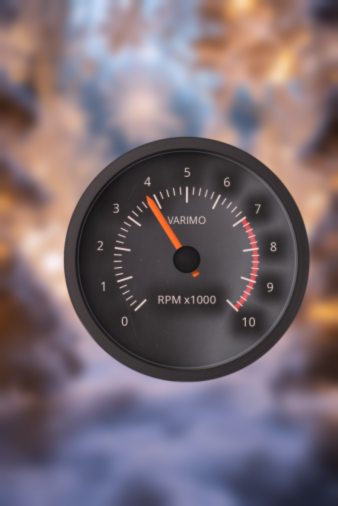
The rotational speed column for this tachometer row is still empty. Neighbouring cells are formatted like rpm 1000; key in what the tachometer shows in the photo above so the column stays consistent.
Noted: rpm 3800
